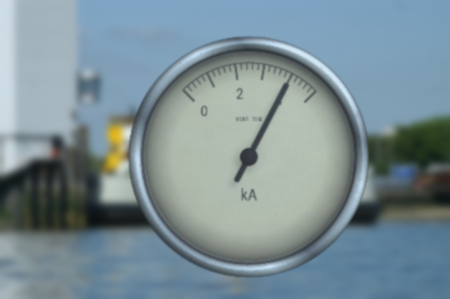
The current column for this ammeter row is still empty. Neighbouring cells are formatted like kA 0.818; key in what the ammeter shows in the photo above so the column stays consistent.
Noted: kA 4
